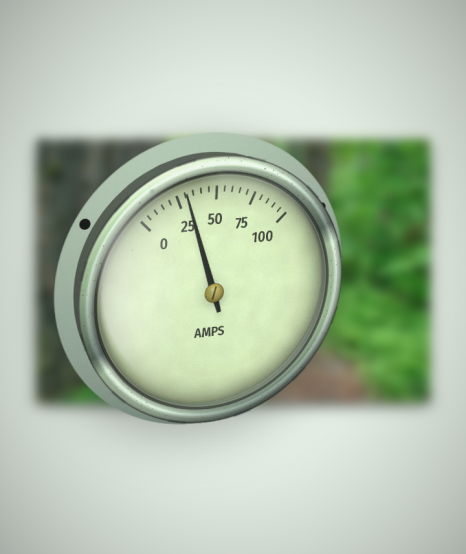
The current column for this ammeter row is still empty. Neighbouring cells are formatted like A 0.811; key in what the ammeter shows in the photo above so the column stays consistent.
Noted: A 30
